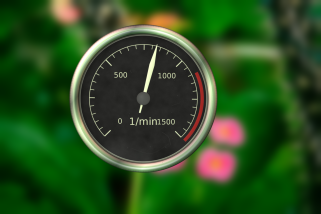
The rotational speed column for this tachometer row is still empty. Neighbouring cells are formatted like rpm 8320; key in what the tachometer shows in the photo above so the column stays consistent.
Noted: rpm 825
